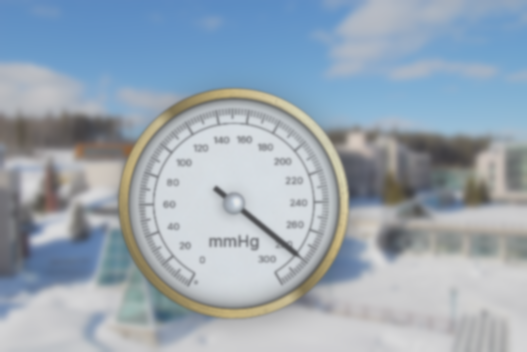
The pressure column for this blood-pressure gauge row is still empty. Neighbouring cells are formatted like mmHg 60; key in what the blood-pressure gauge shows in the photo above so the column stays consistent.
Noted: mmHg 280
